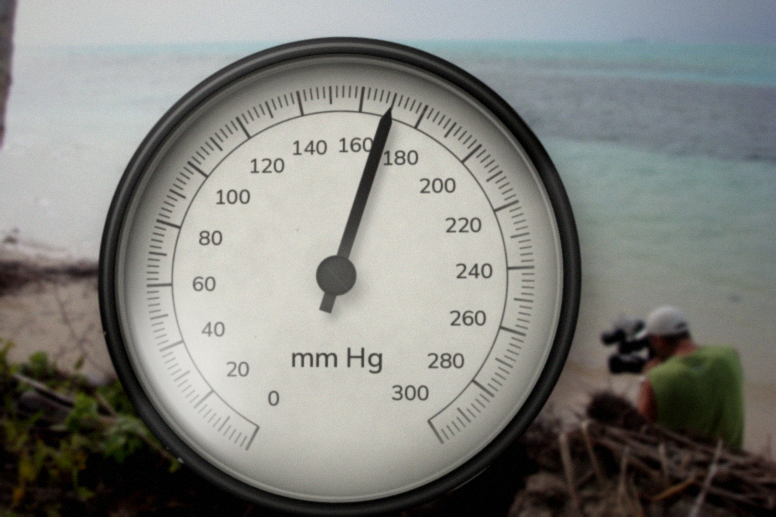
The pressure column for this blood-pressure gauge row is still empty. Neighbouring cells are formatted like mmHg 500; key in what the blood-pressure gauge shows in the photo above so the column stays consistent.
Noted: mmHg 170
